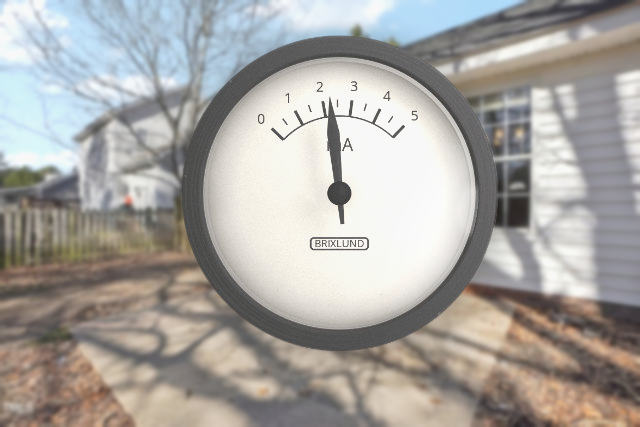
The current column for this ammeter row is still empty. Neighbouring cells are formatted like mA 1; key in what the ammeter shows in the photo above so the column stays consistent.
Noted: mA 2.25
